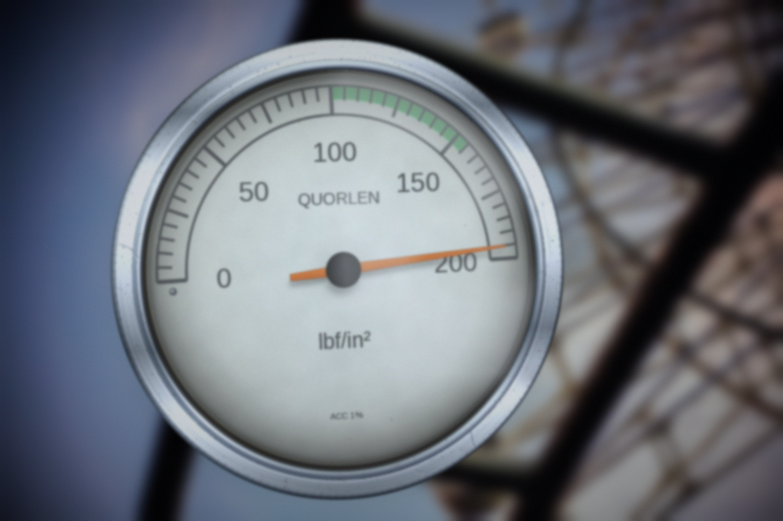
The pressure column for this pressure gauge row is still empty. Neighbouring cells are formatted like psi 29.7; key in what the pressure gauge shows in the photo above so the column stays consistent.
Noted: psi 195
